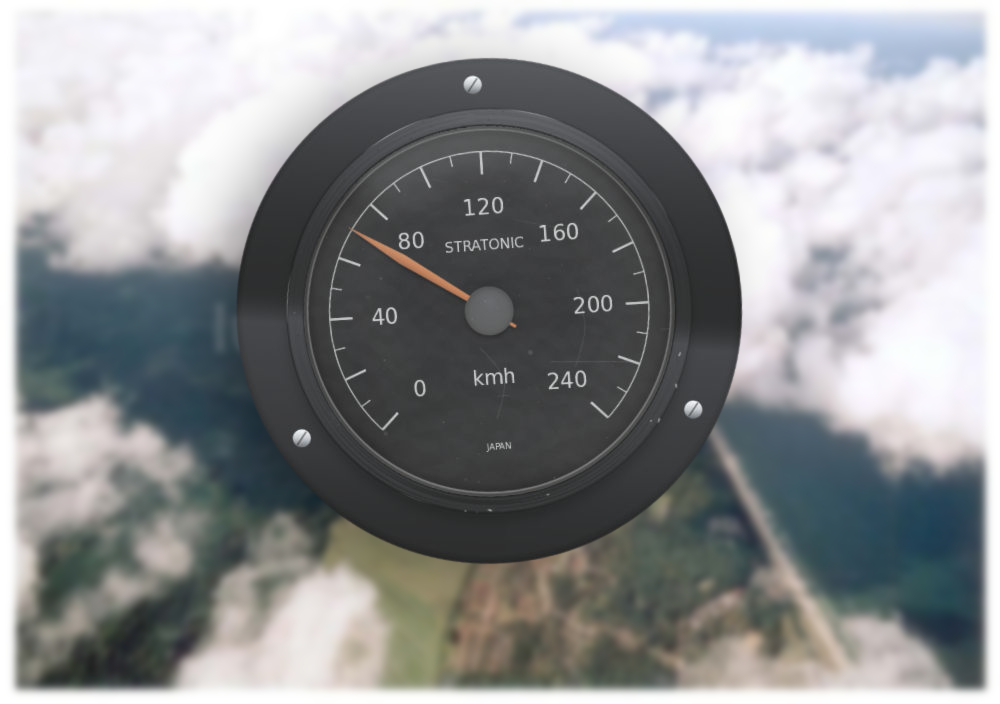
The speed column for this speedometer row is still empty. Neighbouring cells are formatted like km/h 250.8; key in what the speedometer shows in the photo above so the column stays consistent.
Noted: km/h 70
